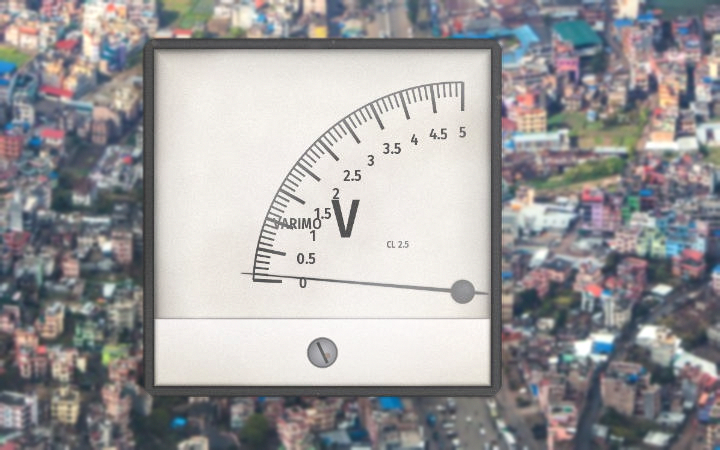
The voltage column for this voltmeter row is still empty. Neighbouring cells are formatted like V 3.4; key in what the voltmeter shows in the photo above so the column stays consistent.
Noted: V 0.1
